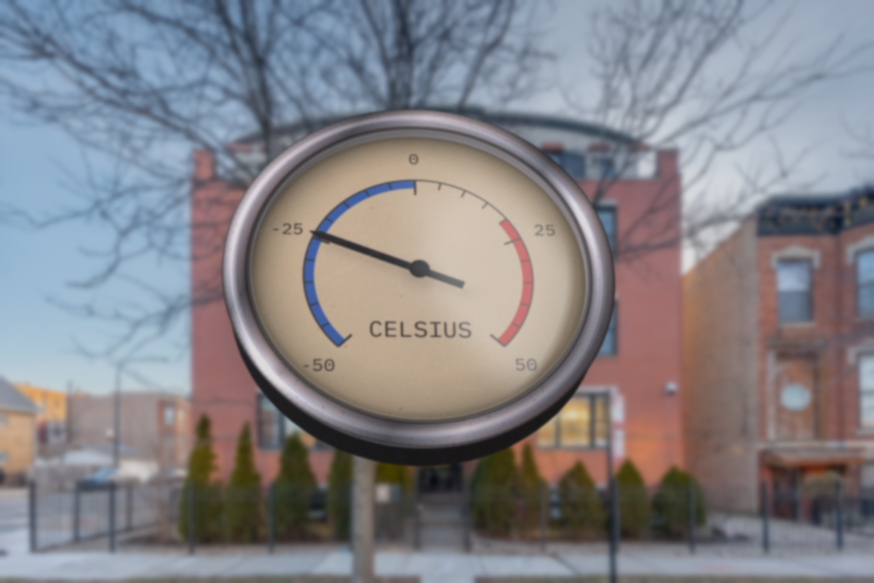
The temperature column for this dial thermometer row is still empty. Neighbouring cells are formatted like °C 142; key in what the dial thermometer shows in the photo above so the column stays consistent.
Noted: °C -25
